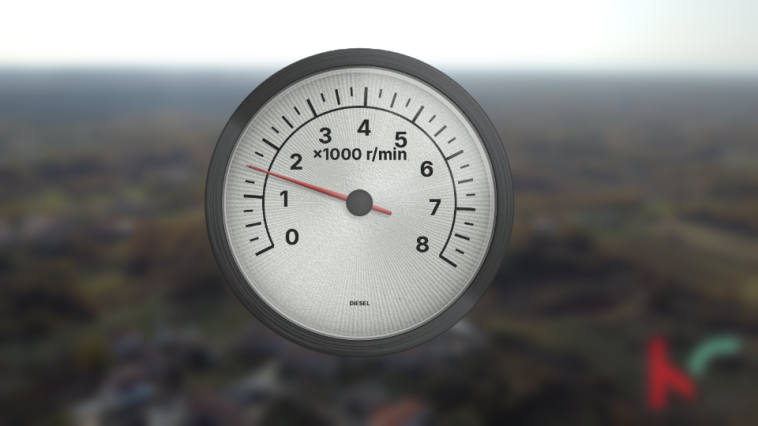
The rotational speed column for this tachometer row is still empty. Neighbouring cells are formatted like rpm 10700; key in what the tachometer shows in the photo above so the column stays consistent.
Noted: rpm 1500
